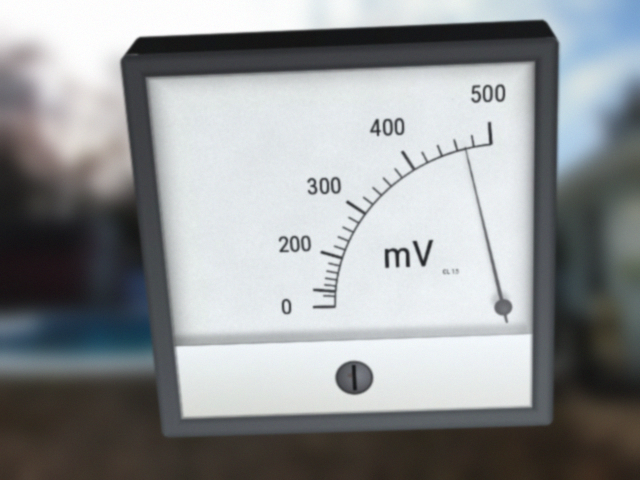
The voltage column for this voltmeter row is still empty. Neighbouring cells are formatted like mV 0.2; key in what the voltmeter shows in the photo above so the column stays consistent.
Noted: mV 470
